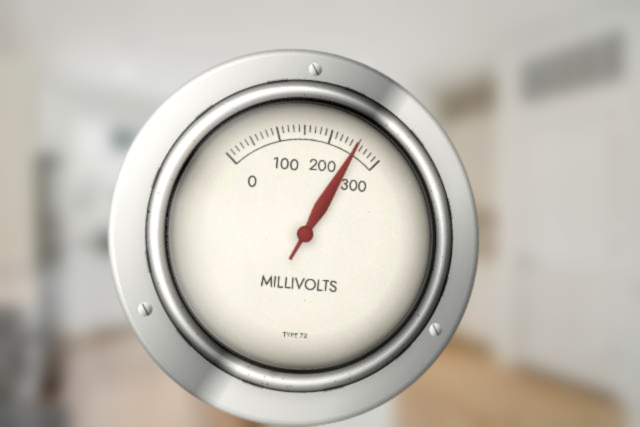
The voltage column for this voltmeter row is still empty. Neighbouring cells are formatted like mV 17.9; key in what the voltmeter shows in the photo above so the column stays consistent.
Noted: mV 250
